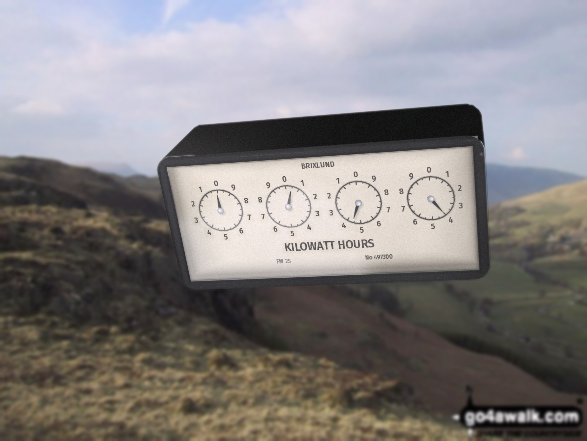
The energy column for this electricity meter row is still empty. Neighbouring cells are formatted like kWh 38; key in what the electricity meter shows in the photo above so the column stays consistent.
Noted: kWh 44
